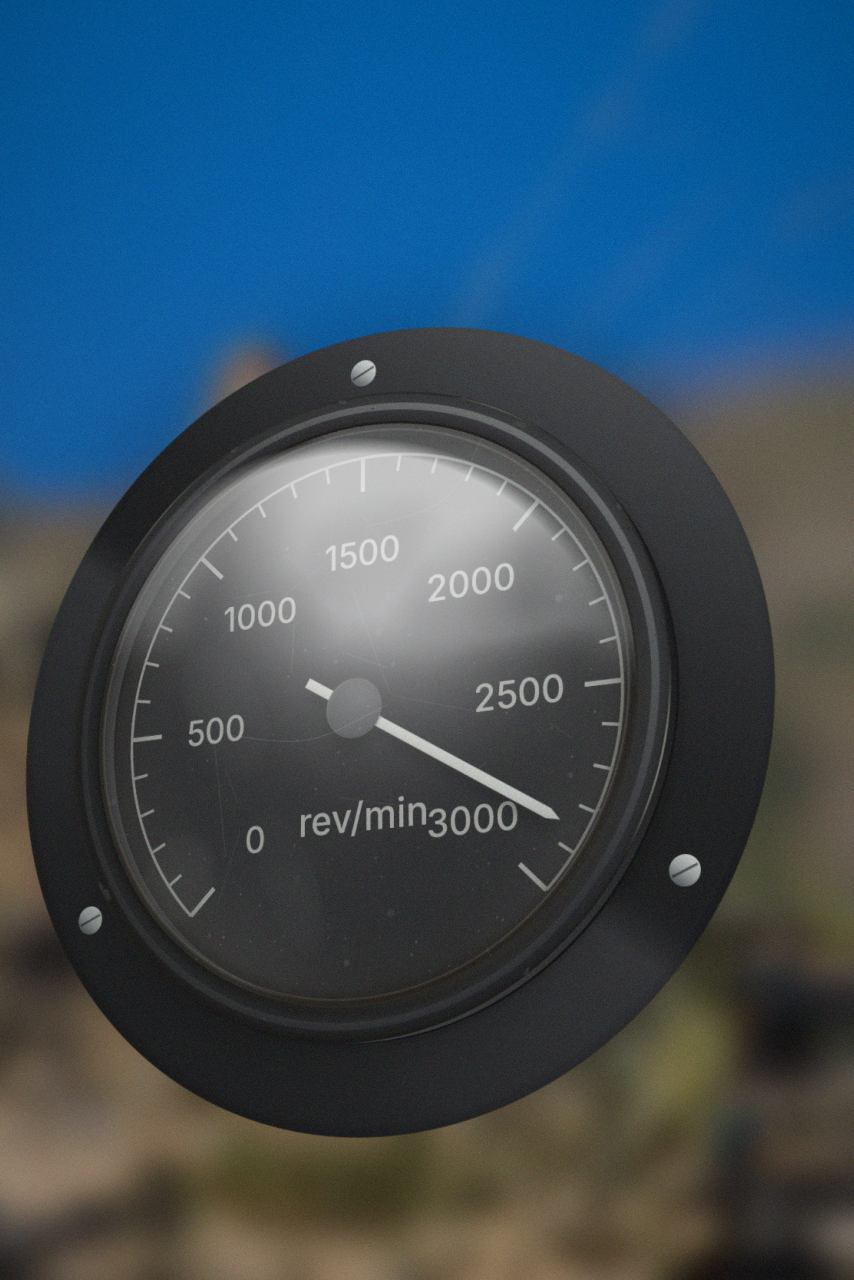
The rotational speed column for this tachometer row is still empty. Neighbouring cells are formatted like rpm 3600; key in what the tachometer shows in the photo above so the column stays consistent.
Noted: rpm 2850
